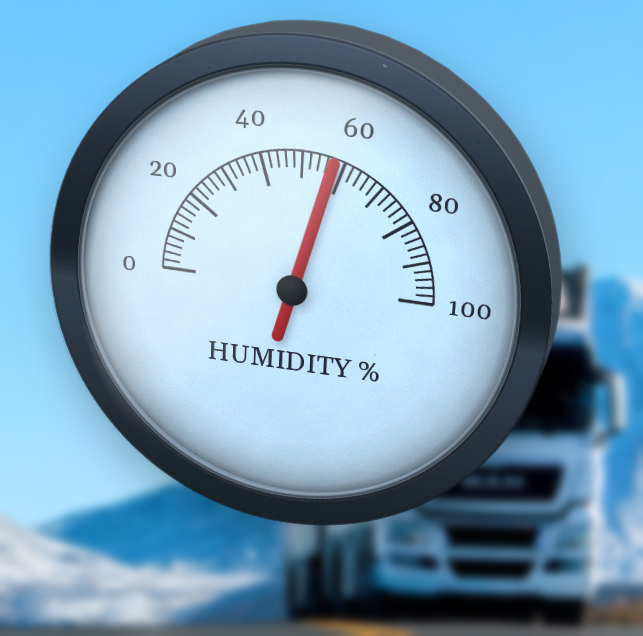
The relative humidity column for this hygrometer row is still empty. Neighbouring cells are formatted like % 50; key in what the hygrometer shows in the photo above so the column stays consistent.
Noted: % 58
